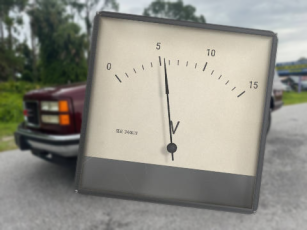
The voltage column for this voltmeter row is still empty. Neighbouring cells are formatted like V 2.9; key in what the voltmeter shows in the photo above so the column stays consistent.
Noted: V 5.5
